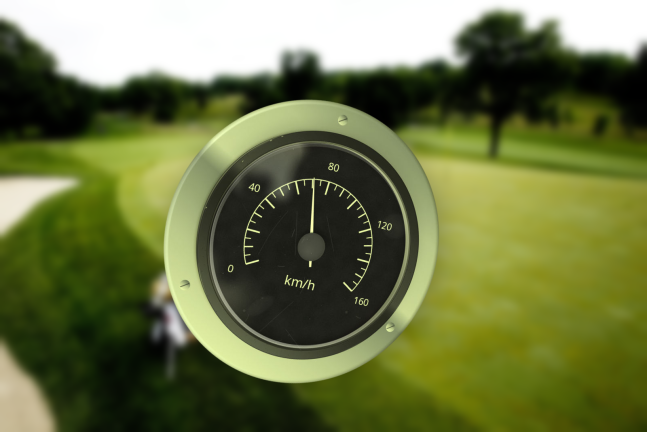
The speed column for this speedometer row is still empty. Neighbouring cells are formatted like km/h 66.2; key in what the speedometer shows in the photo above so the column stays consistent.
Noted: km/h 70
